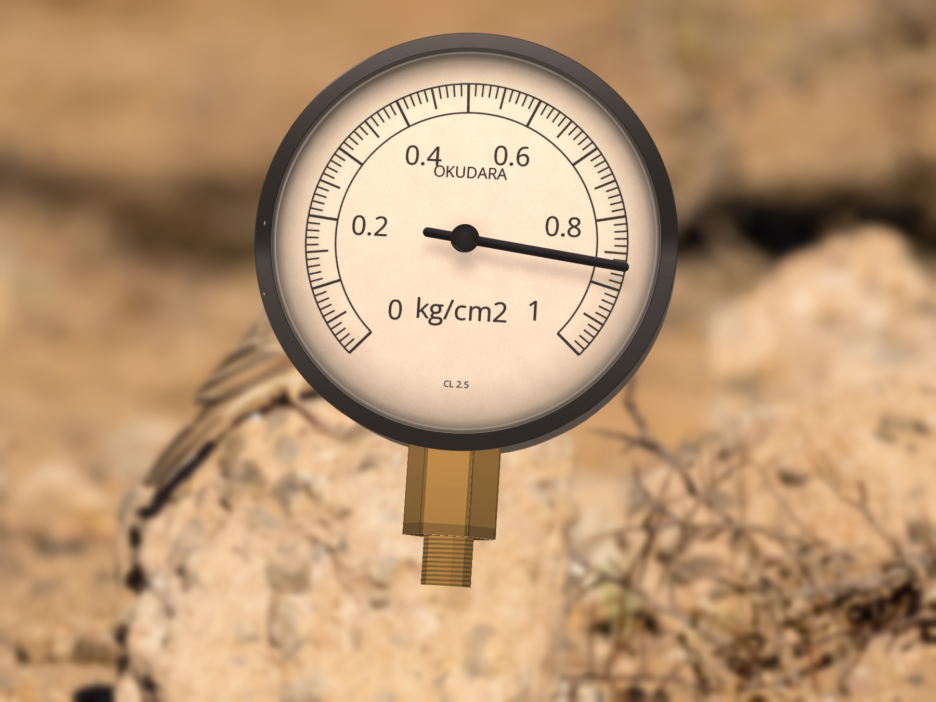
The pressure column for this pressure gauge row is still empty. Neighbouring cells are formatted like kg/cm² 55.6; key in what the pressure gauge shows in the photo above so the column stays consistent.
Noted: kg/cm² 0.87
